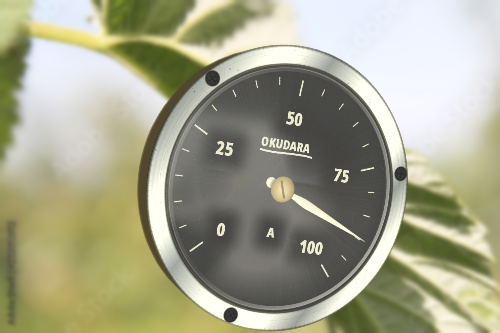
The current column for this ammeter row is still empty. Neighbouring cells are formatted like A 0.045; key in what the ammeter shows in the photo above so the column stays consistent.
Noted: A 90
